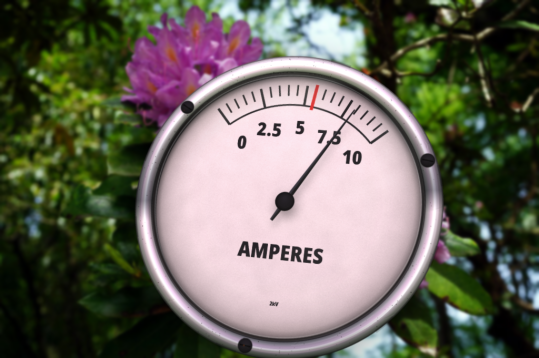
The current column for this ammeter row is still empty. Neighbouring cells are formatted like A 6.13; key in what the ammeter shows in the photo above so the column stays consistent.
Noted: A 8
